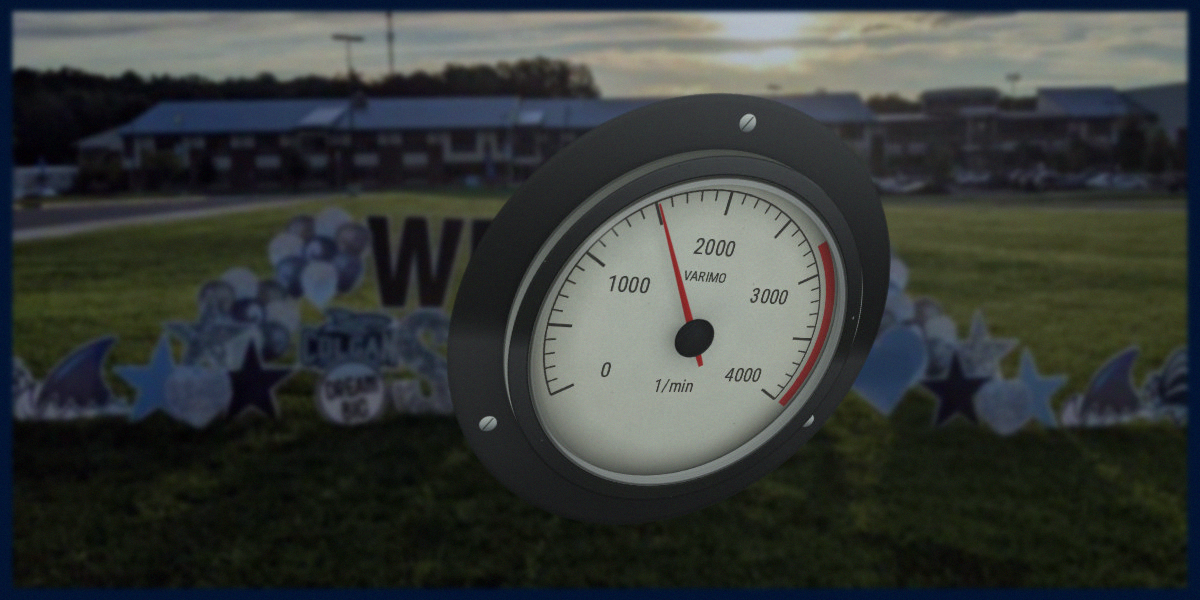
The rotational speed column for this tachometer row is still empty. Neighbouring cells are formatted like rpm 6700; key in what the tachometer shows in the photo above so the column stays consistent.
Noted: rpm 1500
